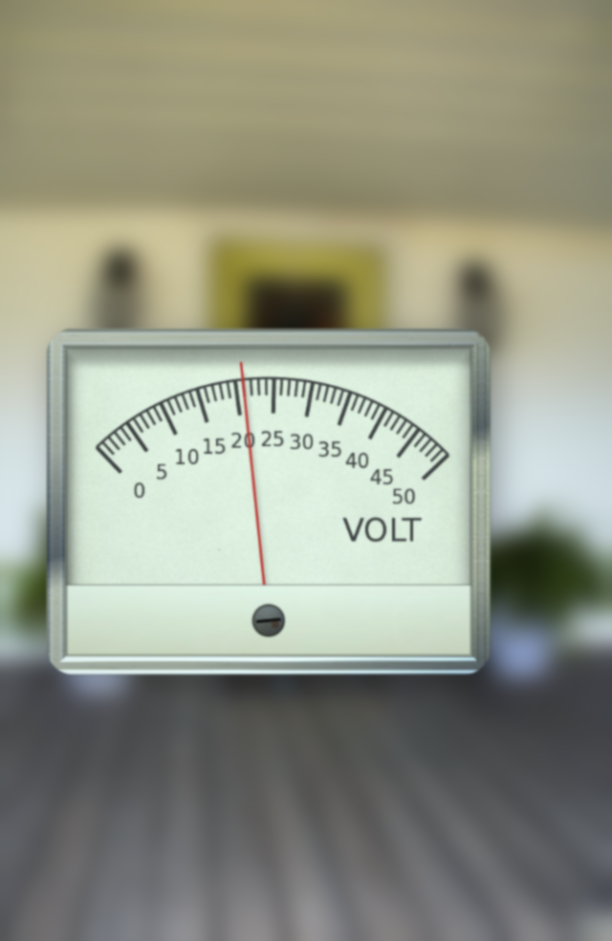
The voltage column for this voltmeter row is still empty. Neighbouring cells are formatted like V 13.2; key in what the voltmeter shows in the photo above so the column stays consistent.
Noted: V 21
